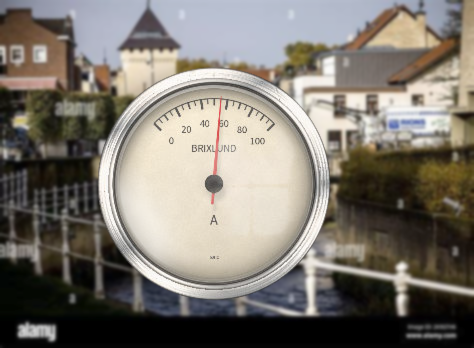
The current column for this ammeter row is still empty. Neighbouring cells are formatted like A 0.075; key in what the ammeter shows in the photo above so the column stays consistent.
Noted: A 55
